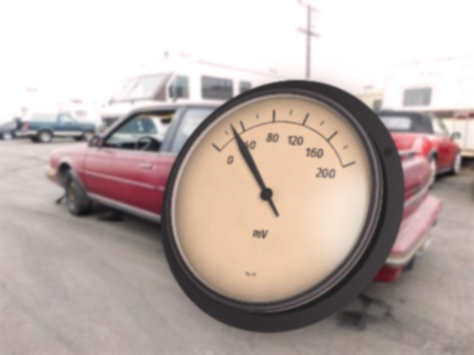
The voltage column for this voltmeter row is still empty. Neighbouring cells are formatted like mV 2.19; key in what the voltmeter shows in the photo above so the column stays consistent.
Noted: mV 30
